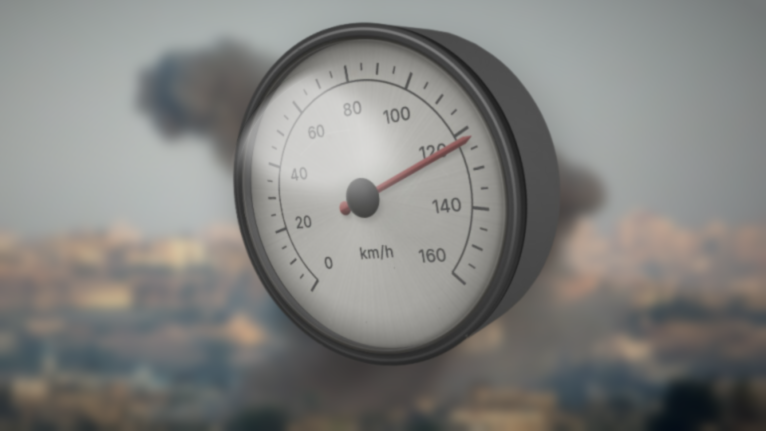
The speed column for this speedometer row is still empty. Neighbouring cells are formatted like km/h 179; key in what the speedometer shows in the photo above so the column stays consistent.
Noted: km/h 122.5
